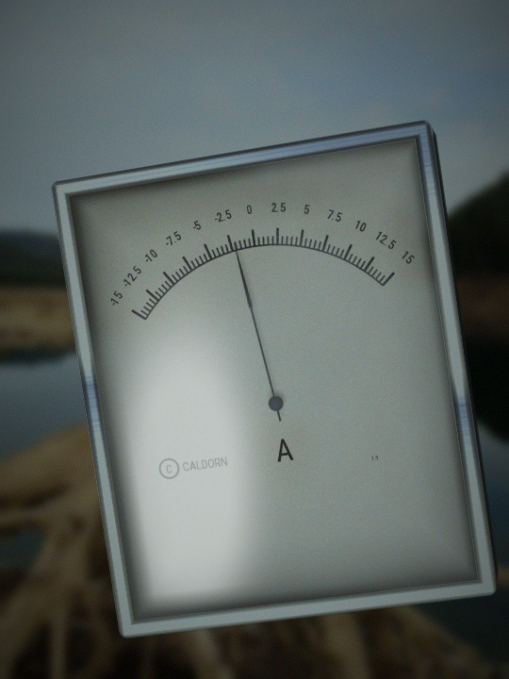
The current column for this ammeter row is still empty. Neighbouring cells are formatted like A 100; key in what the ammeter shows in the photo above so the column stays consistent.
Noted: A -2
